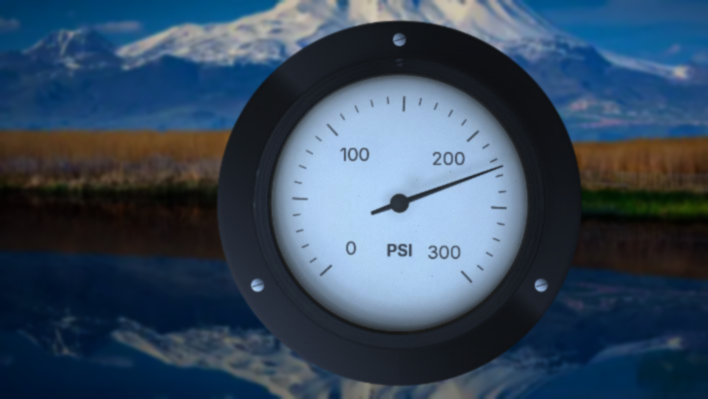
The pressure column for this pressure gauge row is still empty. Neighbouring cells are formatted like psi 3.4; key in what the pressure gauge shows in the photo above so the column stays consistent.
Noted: psi 225
